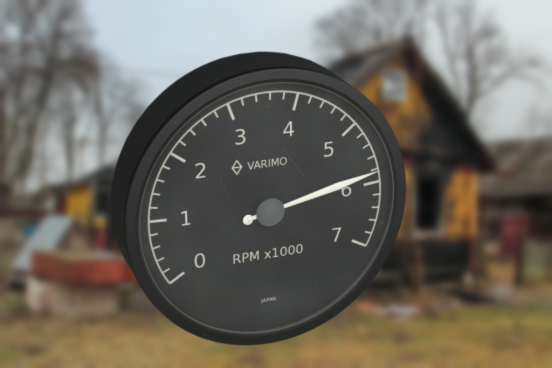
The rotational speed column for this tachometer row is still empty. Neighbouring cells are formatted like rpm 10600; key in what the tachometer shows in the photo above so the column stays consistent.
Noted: rpm 5800
